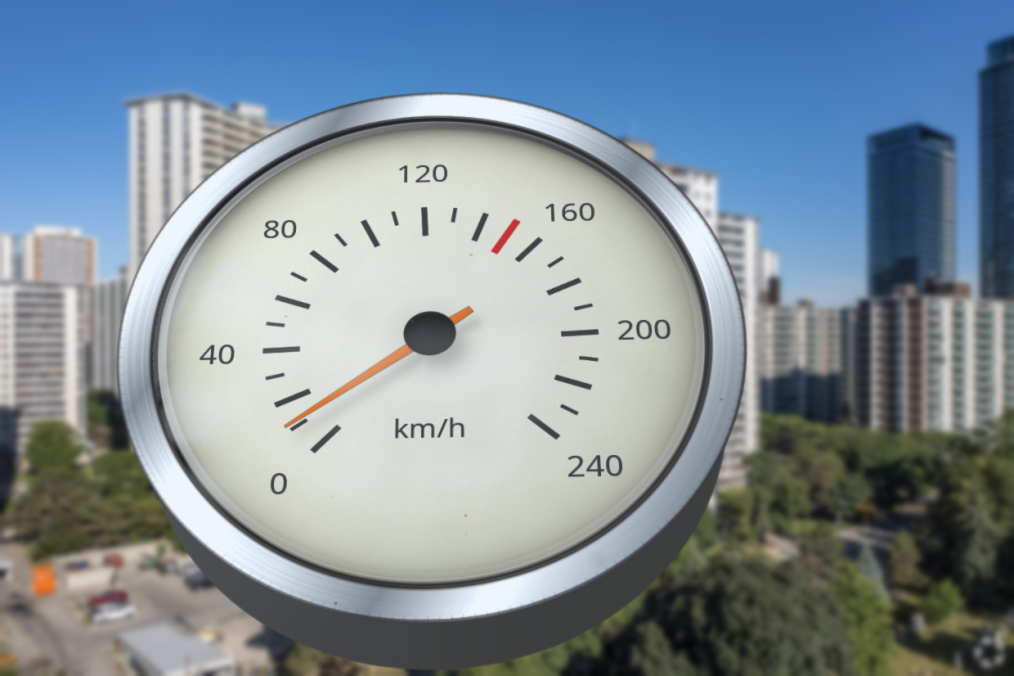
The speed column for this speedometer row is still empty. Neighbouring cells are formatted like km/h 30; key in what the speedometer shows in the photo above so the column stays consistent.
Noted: km/h 10
